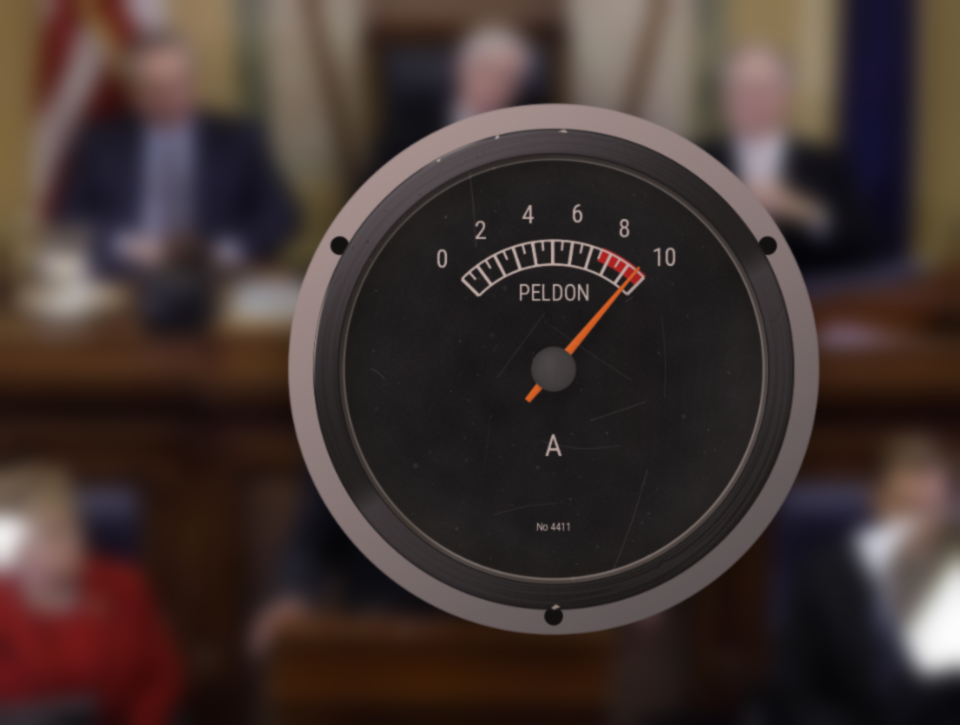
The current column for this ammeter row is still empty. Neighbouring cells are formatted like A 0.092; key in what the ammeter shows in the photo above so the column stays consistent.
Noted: A 9.5
